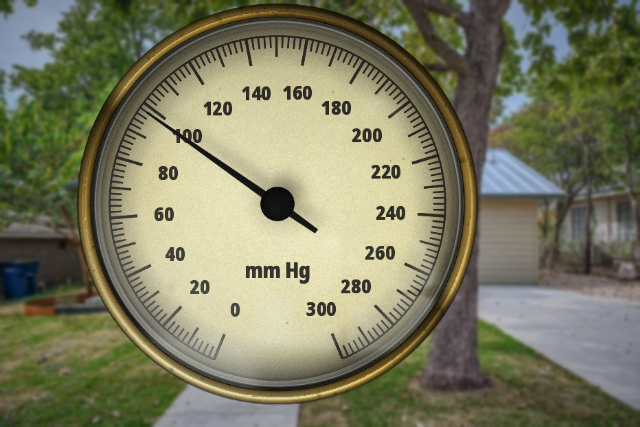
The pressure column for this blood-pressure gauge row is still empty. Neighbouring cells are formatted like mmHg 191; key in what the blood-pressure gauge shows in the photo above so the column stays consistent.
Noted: mmHg 98
